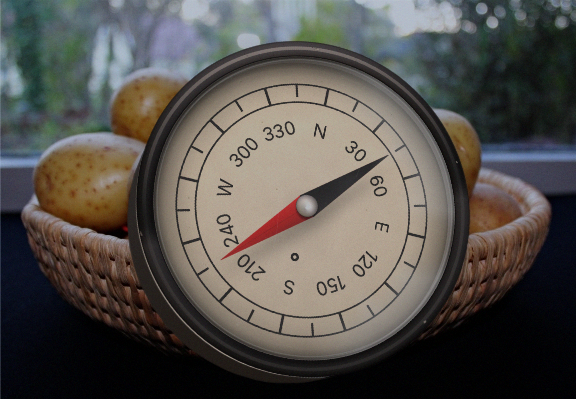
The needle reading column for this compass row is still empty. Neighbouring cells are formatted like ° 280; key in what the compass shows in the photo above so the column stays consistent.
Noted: ° 225
